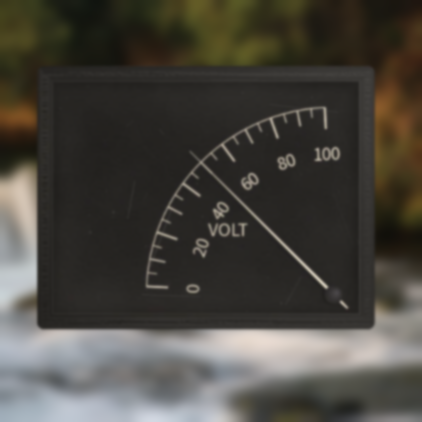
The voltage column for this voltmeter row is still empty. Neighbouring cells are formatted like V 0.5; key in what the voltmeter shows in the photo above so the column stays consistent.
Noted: V 50
